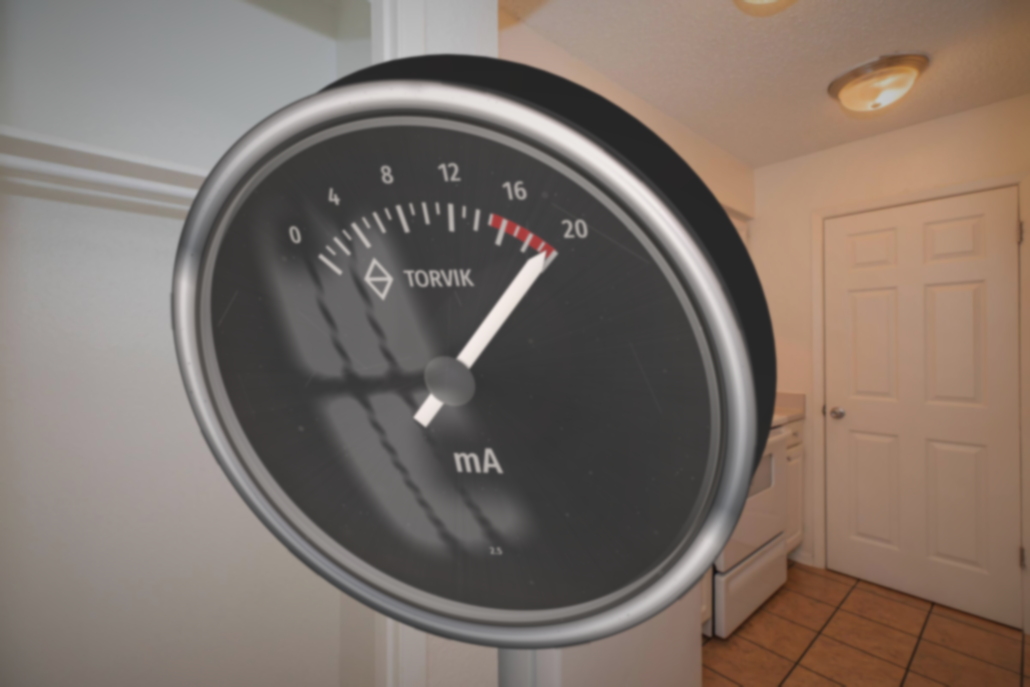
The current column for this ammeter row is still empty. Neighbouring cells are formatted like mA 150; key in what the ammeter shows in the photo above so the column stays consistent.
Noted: mA 19.5
